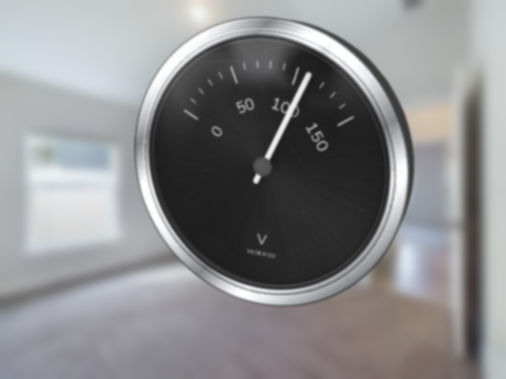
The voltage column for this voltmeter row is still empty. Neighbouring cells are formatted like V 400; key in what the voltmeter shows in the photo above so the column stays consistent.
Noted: V 110
